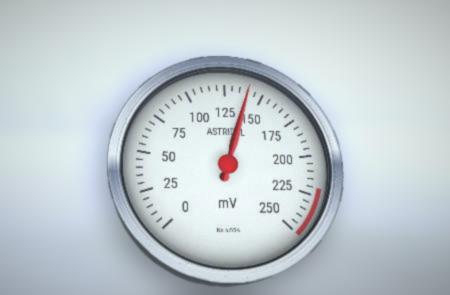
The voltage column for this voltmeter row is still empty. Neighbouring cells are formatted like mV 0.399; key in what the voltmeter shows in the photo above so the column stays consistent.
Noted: mV 140
